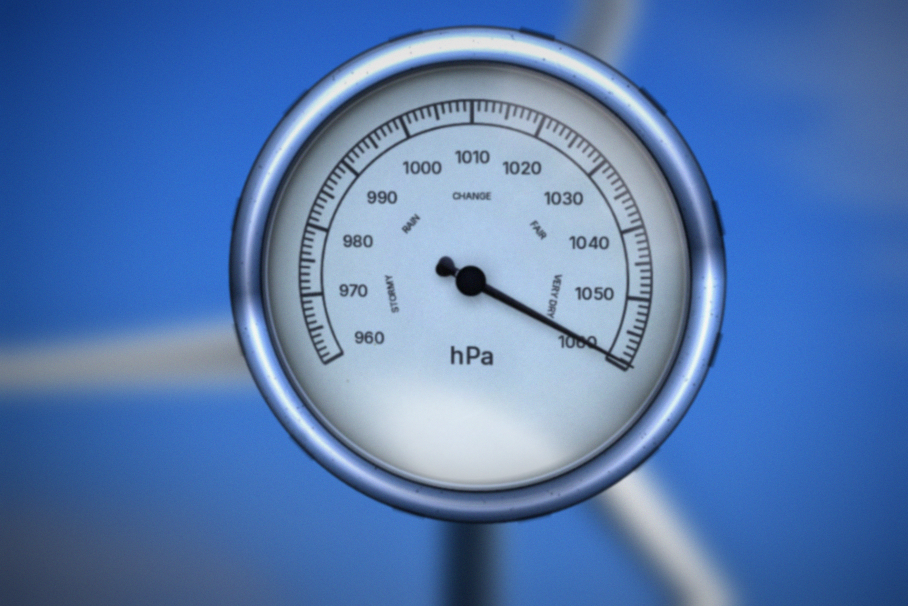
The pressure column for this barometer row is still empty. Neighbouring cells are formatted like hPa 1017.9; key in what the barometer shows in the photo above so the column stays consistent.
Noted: hPa 1059
